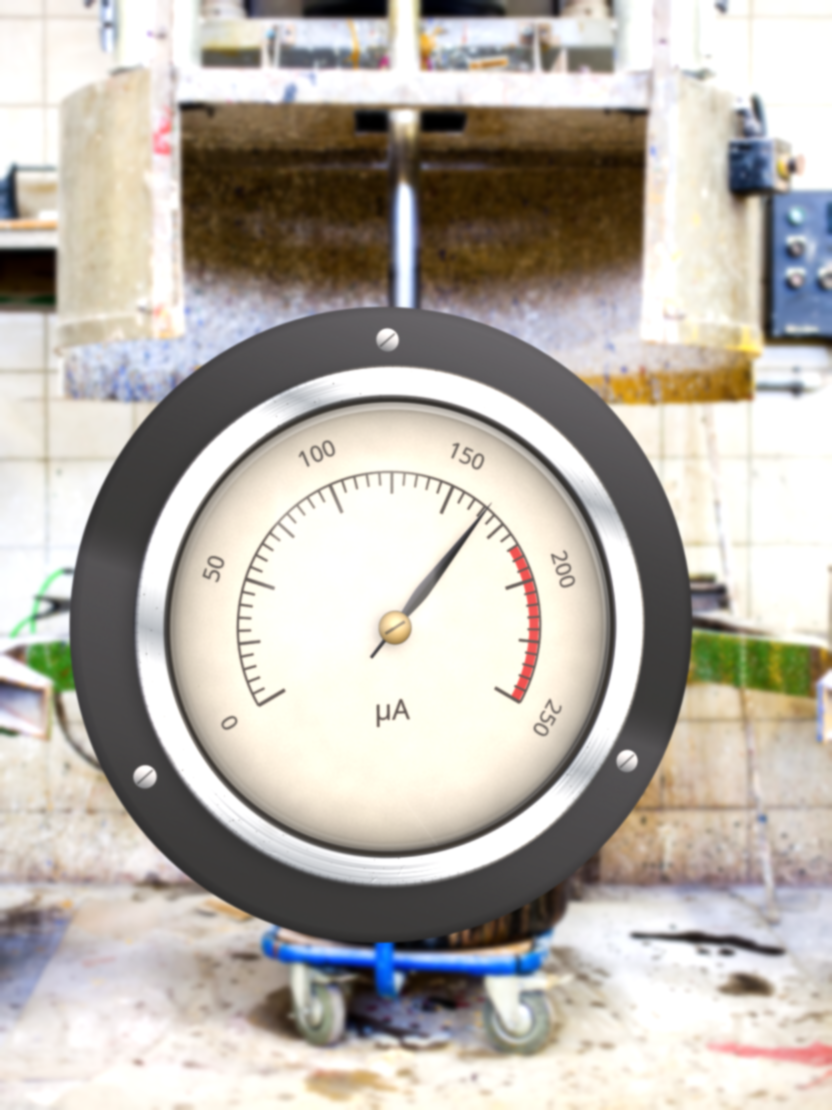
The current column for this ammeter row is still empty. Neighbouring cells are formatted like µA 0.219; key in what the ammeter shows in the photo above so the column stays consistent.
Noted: µA 165
